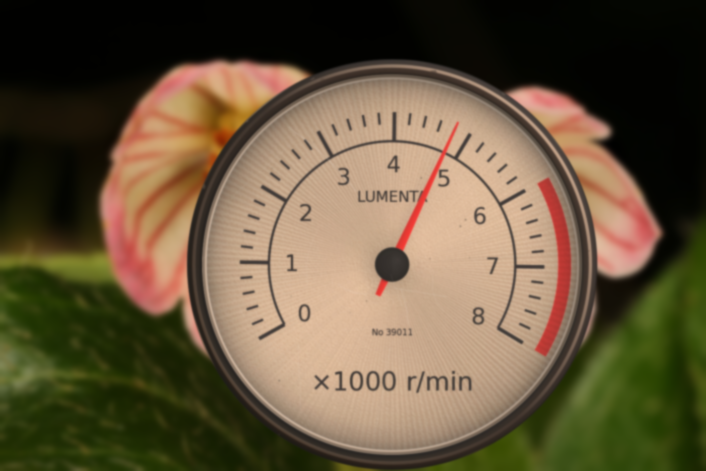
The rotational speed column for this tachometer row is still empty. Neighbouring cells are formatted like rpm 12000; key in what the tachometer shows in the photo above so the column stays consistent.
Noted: rpm 4800
